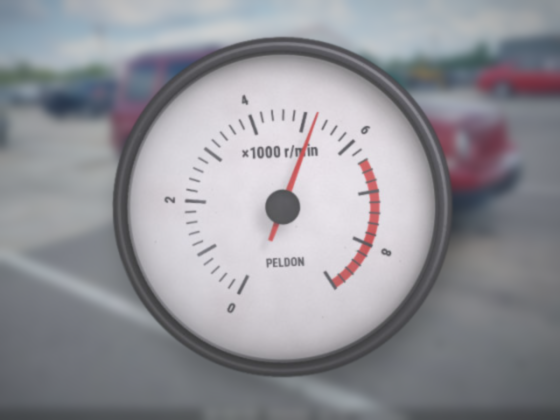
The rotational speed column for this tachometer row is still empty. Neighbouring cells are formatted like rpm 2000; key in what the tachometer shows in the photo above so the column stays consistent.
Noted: rpm 5200
